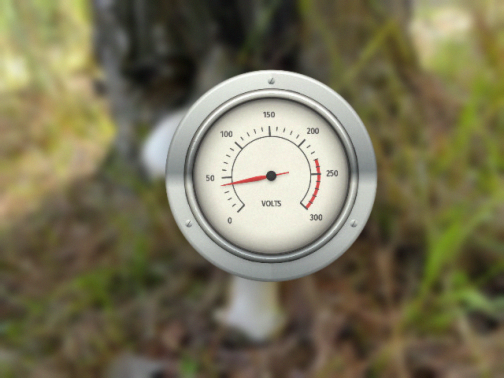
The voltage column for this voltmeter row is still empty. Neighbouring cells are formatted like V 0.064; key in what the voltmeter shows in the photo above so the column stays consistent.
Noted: V 40
